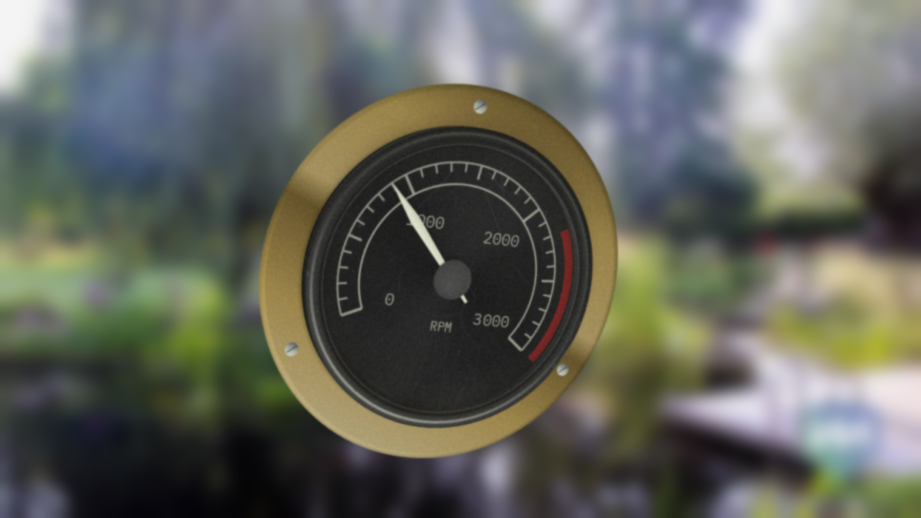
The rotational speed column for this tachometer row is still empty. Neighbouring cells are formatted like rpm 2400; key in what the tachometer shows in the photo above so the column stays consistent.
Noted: rpm 900
